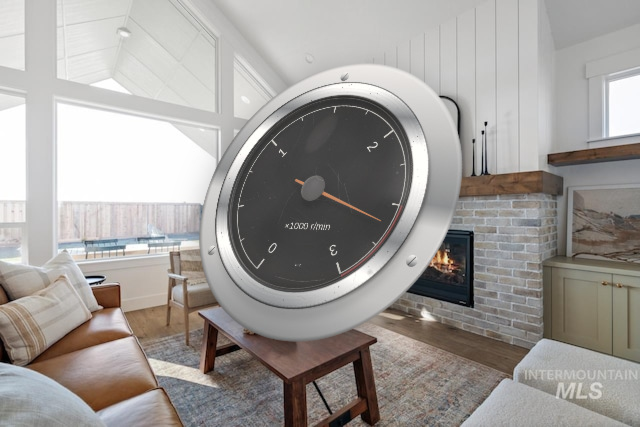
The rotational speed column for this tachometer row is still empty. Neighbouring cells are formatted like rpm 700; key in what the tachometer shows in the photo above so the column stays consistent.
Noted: rpm 2625
